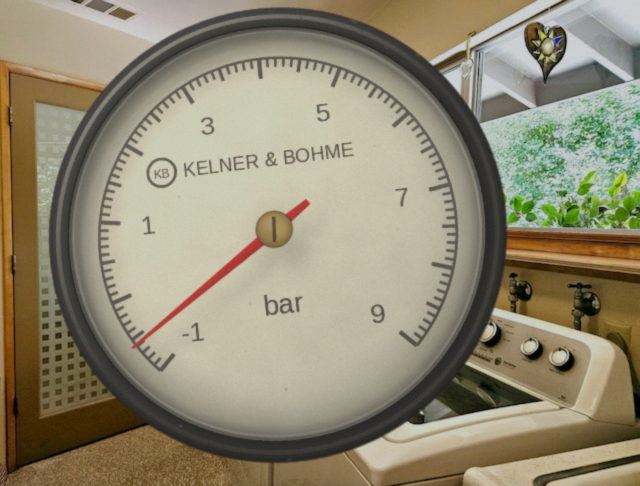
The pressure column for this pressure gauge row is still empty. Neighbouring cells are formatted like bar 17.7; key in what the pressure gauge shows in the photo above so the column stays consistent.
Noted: bar -0.6
